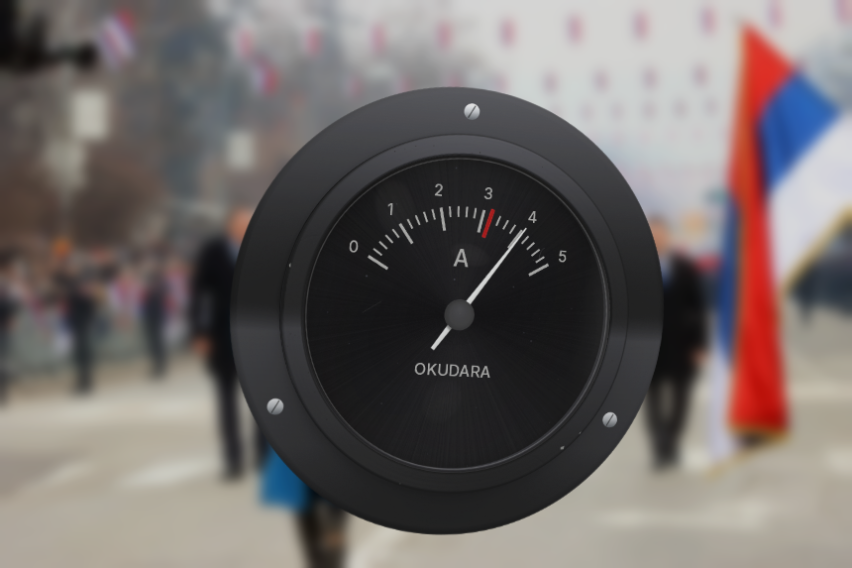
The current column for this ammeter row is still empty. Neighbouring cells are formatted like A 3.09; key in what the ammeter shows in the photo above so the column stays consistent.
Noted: A 4
